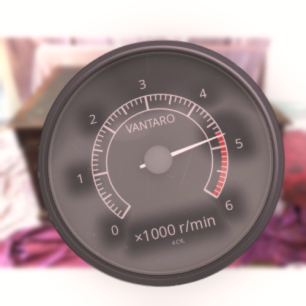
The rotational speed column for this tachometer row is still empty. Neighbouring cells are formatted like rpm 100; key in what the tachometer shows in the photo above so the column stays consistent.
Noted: rpm 4800
